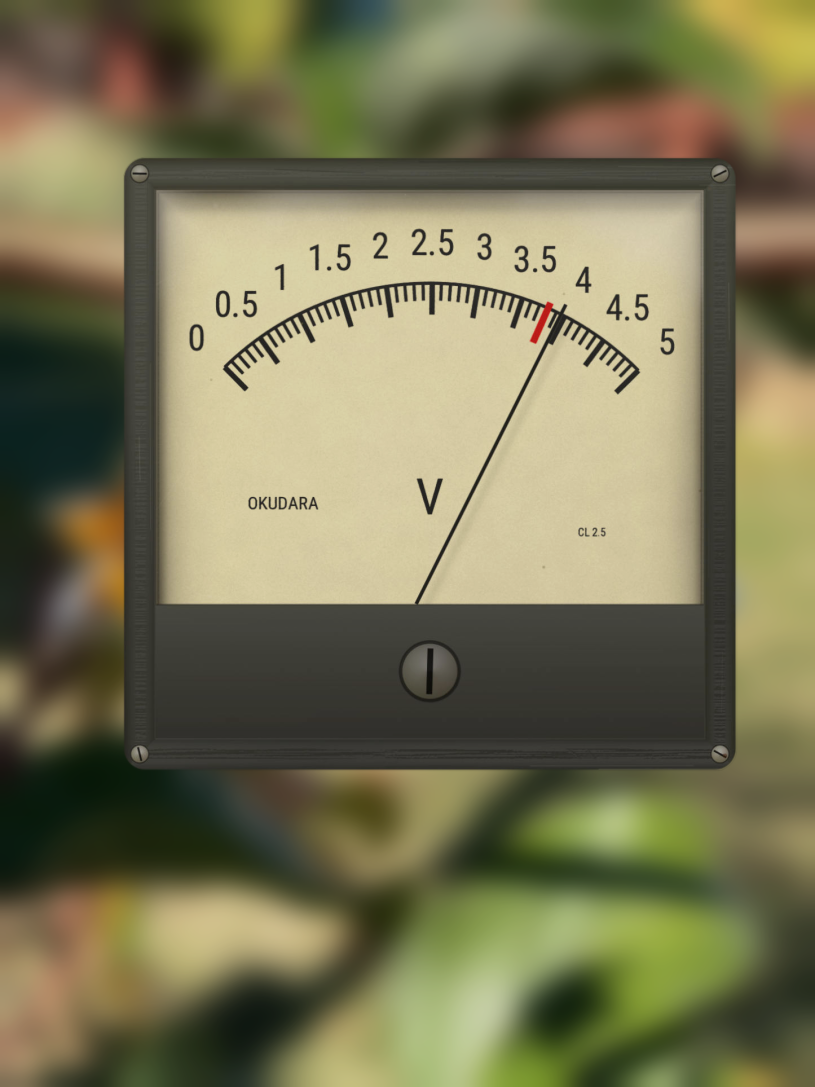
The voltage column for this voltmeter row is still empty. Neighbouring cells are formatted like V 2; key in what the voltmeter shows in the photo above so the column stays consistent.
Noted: V 3.95
